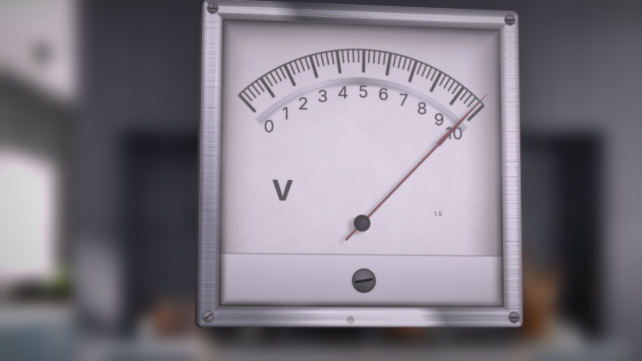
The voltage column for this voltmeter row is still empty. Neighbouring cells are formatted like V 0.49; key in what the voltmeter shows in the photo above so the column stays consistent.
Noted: V 9.8
